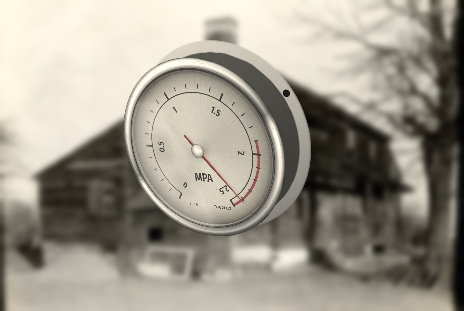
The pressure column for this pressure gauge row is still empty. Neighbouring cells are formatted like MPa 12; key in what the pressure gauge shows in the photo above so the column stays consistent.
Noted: MPa 2.4
